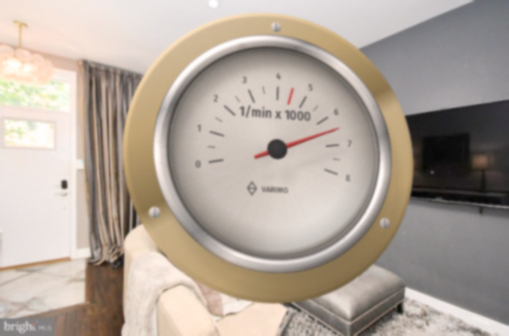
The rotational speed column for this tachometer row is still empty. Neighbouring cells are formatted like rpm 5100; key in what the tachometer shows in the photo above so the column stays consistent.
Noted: rpm 6500
